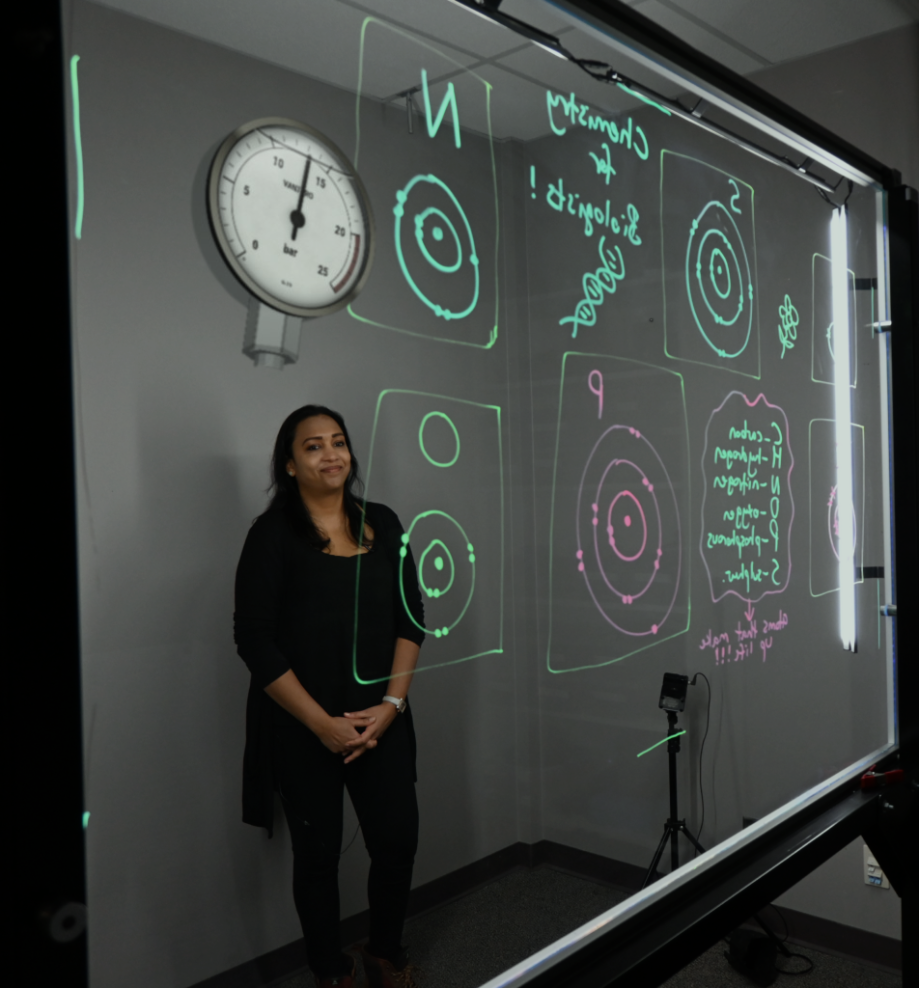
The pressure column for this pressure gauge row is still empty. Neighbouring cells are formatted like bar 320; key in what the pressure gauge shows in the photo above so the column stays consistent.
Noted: bar 13
